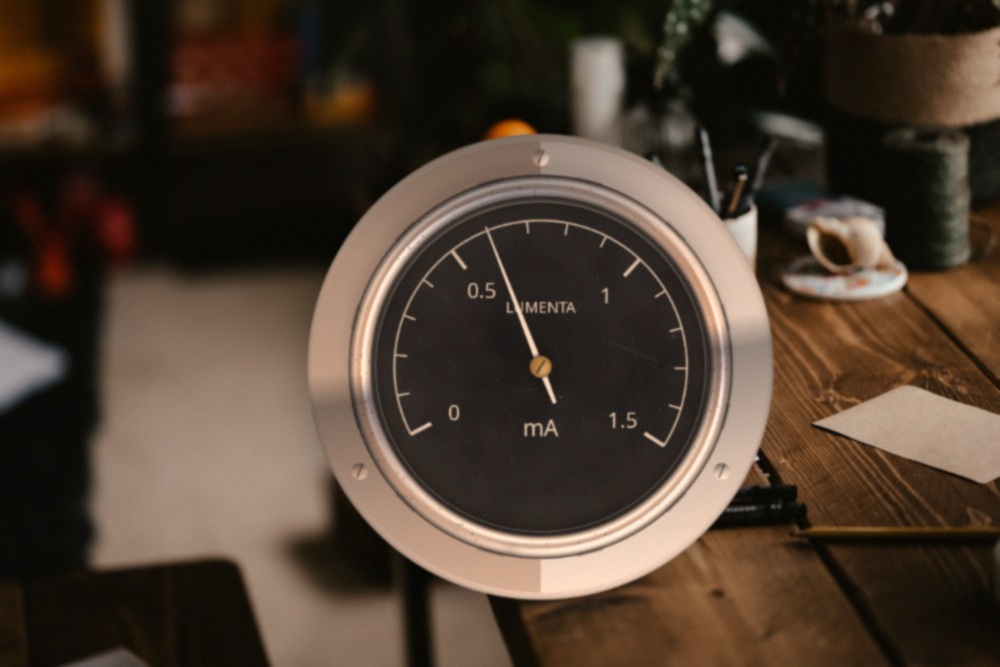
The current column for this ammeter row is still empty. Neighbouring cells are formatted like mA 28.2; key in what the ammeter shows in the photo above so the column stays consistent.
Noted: mA 0.6
